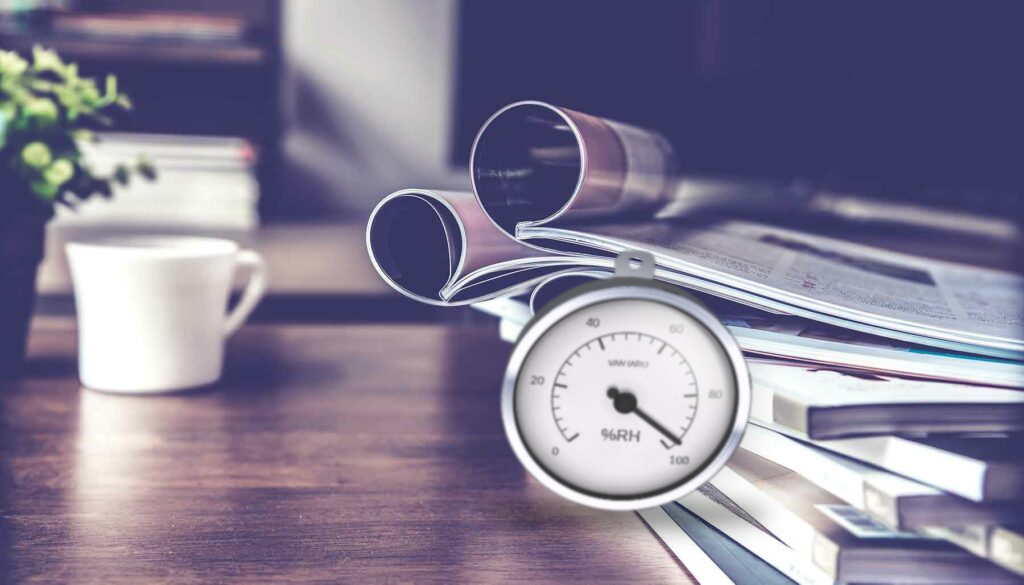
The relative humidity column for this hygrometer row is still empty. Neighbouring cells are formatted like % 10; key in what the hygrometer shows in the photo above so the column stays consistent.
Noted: % 96
